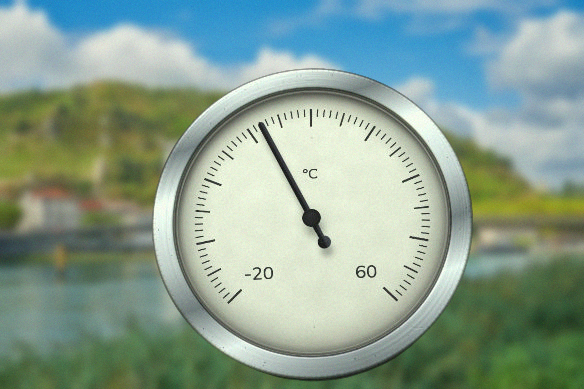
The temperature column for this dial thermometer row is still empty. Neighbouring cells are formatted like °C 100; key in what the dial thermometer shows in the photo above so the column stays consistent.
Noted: °C 12
